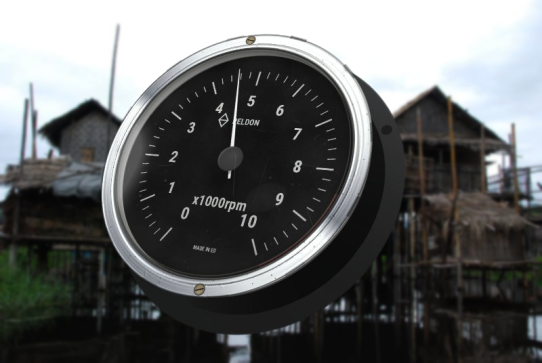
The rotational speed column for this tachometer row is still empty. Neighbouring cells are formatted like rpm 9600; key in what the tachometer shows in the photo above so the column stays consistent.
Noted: rpm 4600
